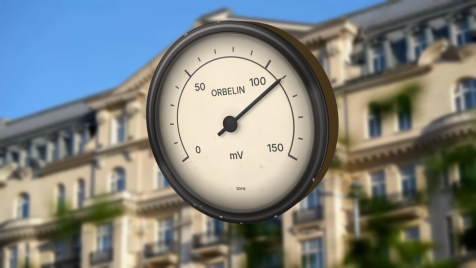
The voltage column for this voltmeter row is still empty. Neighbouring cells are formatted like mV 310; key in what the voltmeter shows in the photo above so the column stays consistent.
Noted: mV 110
